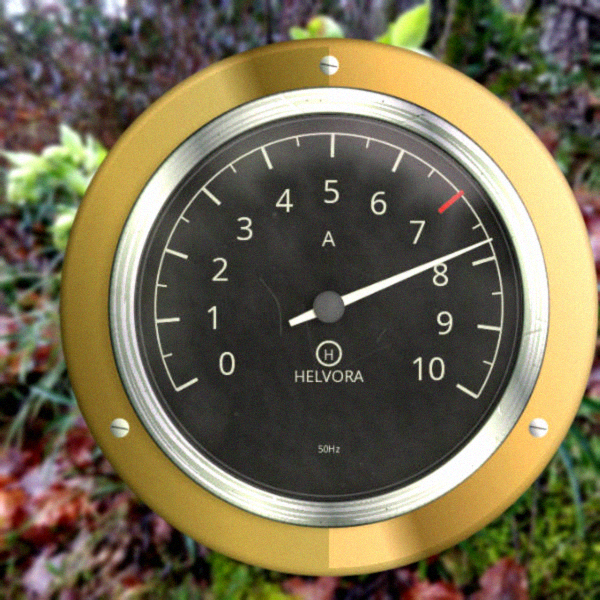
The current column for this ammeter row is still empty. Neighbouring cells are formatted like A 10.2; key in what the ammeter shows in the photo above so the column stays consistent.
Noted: A 7.75
